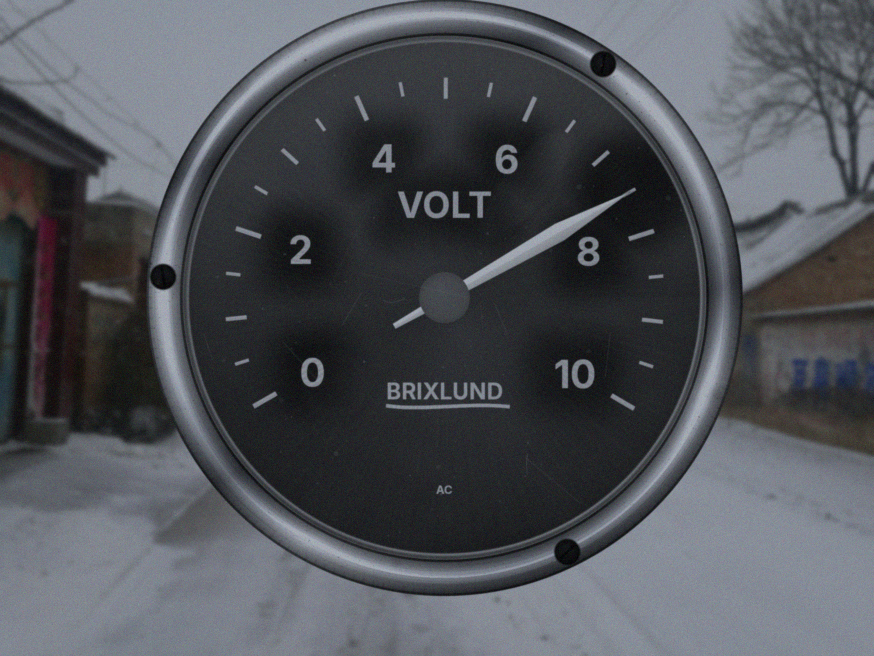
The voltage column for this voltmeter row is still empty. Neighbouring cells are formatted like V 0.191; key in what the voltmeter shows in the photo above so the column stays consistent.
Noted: V 7.5
